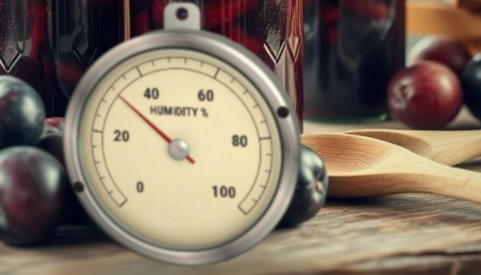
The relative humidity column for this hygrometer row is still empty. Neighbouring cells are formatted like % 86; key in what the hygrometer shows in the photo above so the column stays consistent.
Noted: % 32
